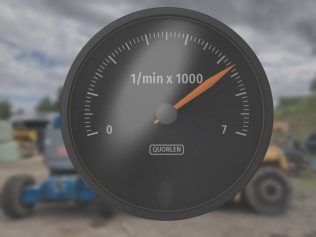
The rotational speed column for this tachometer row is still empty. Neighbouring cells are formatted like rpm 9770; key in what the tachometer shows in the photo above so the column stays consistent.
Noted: rpm 5300
